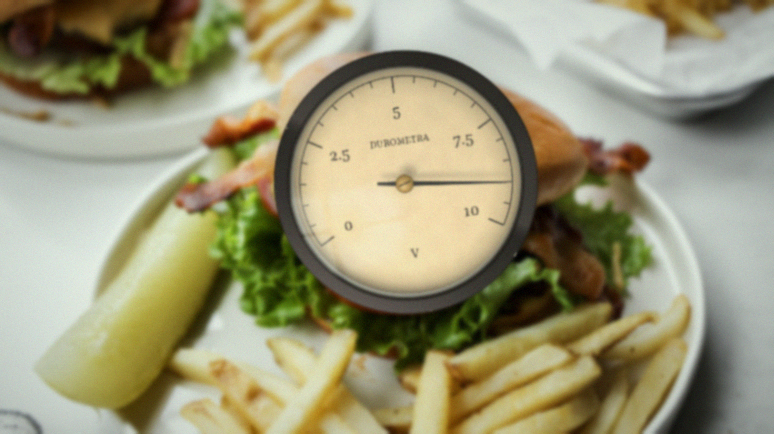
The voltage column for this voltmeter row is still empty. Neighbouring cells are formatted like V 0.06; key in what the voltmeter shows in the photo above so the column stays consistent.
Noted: V 9
